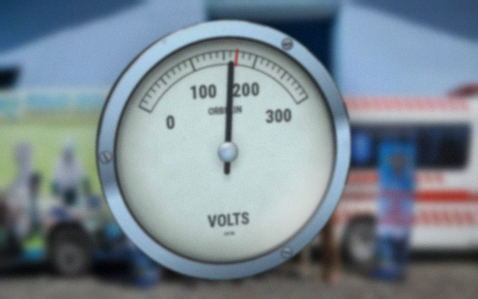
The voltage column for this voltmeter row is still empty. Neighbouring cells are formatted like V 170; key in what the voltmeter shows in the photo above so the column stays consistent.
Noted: V 160
